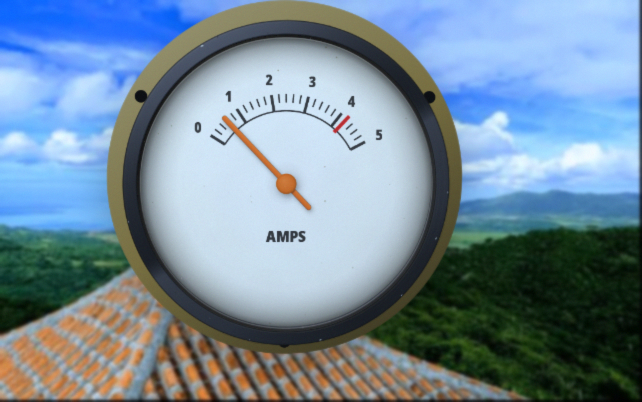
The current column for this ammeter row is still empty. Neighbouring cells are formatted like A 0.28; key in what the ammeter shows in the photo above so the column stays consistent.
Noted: A 0.6
